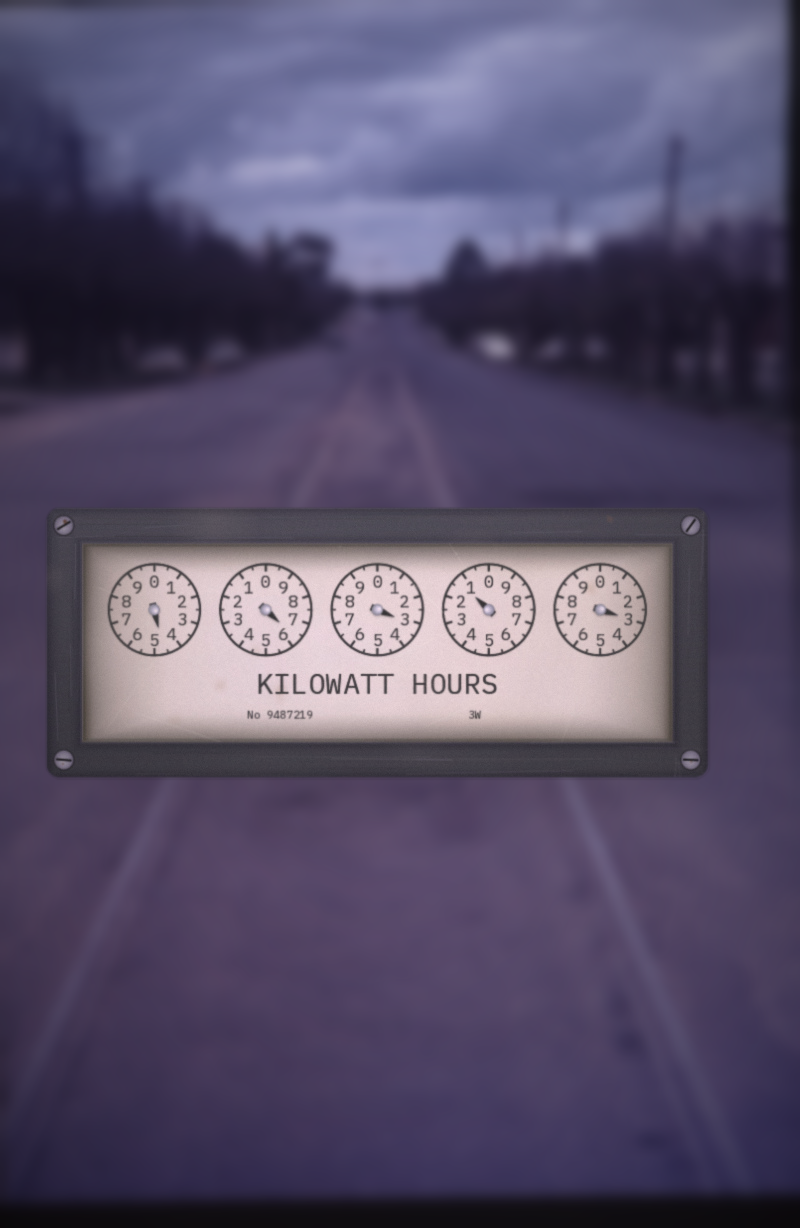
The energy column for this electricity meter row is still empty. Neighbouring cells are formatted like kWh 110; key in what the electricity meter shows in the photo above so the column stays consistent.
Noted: kWh 46313
